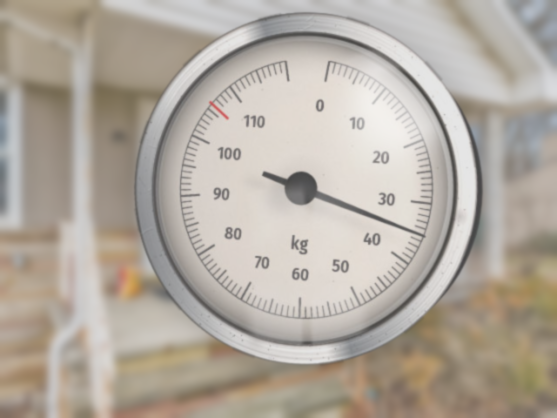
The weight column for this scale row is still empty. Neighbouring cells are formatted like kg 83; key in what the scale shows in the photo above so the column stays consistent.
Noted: kg 35
